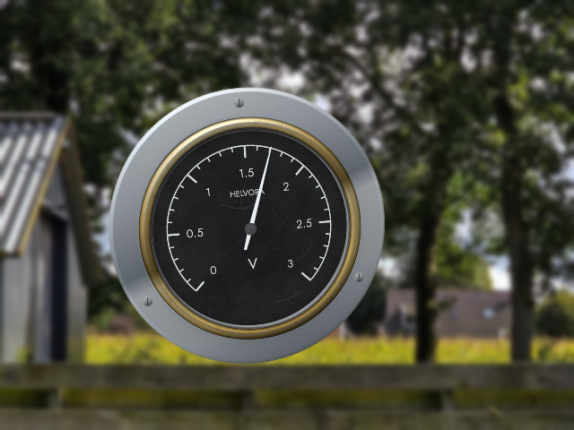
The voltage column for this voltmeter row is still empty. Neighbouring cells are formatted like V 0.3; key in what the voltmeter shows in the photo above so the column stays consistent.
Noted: V 1.7
